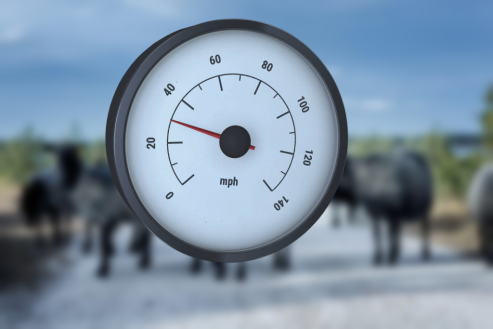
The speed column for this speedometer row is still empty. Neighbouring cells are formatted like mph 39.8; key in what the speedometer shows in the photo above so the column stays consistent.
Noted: mph 30
